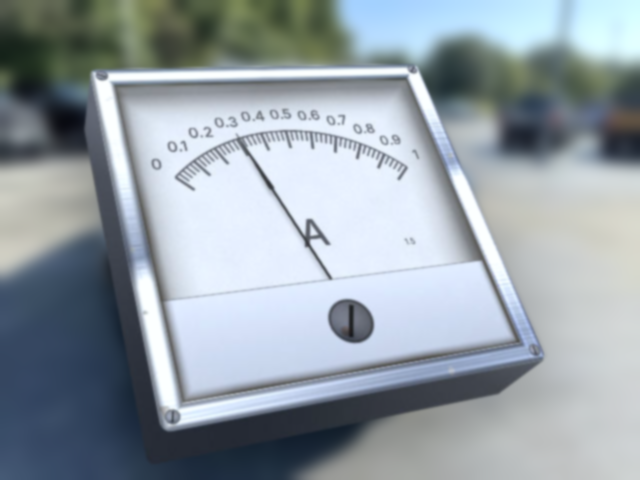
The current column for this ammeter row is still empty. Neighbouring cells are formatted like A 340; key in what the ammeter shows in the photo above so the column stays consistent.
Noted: A 0.3
